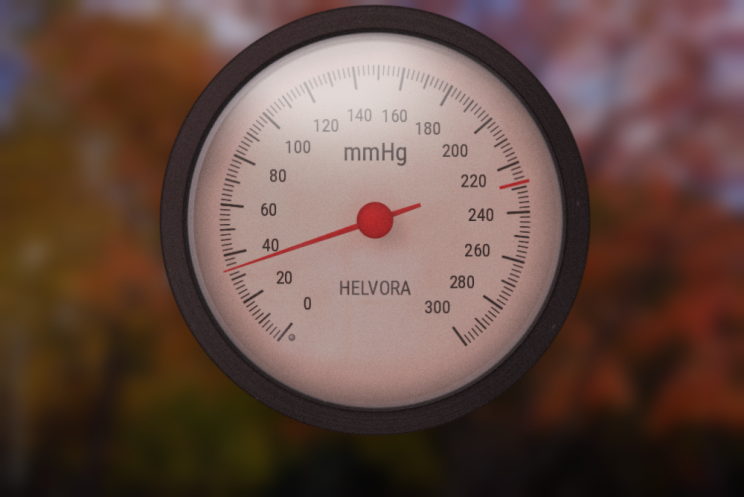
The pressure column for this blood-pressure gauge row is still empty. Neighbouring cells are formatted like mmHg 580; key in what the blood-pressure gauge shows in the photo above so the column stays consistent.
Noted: mmHg 34
